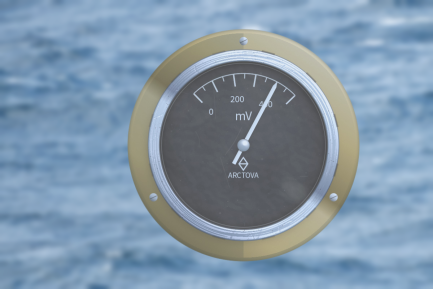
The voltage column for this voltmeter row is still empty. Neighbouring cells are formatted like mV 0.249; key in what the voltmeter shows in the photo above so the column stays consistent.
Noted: mV 400
